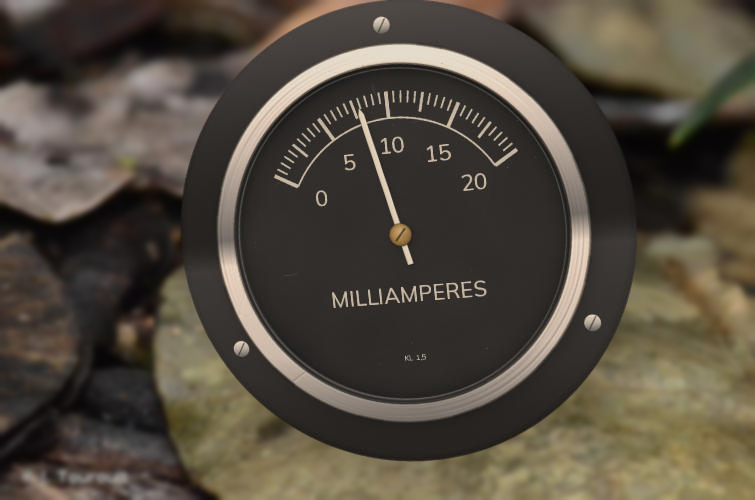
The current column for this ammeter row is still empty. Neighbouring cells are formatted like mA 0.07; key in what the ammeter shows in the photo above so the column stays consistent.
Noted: mA 8
